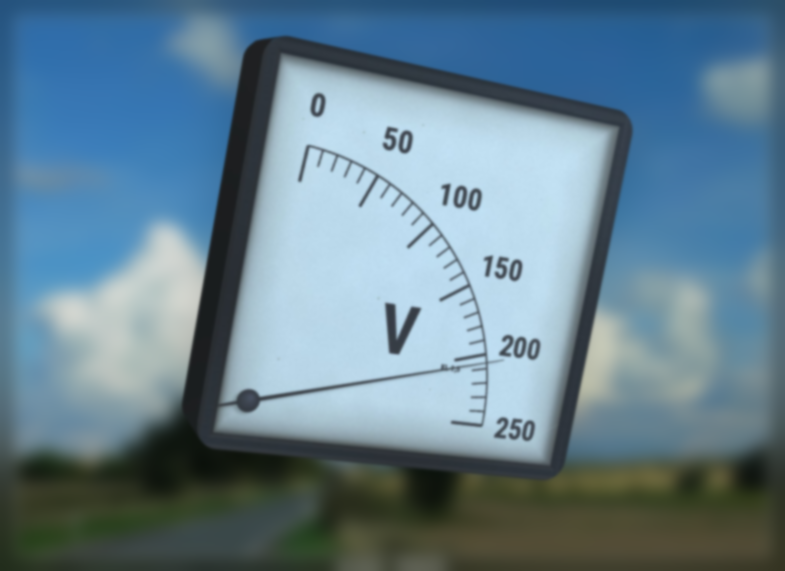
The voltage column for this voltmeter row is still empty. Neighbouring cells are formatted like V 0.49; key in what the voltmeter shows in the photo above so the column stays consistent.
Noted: V 205
